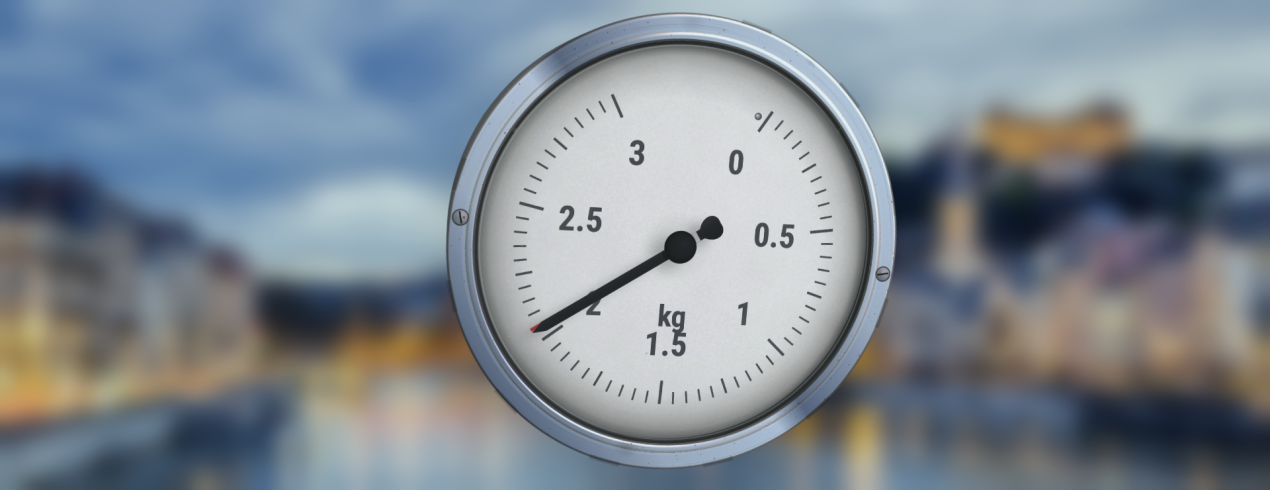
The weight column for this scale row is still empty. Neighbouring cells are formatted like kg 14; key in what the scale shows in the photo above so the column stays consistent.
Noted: kg 2.05
